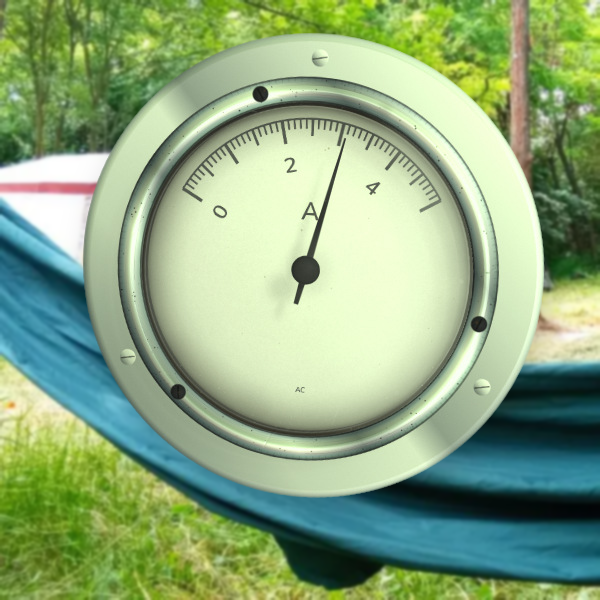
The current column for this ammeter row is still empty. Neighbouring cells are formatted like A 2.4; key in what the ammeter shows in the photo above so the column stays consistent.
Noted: A 3.1
